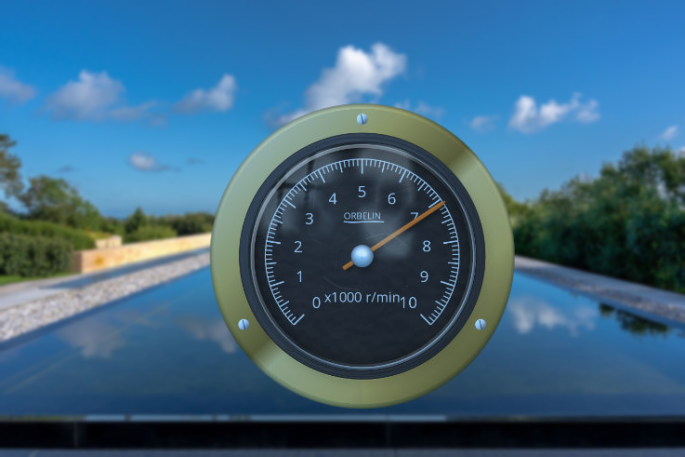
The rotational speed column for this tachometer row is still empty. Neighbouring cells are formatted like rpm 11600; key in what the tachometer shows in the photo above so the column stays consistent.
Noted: rpm 7100
